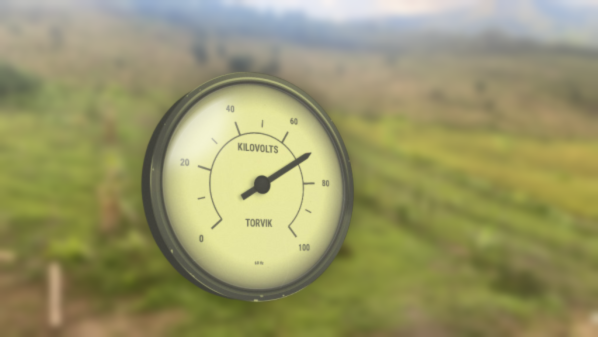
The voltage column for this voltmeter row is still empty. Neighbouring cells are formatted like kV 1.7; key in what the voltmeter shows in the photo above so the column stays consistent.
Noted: kV 70
